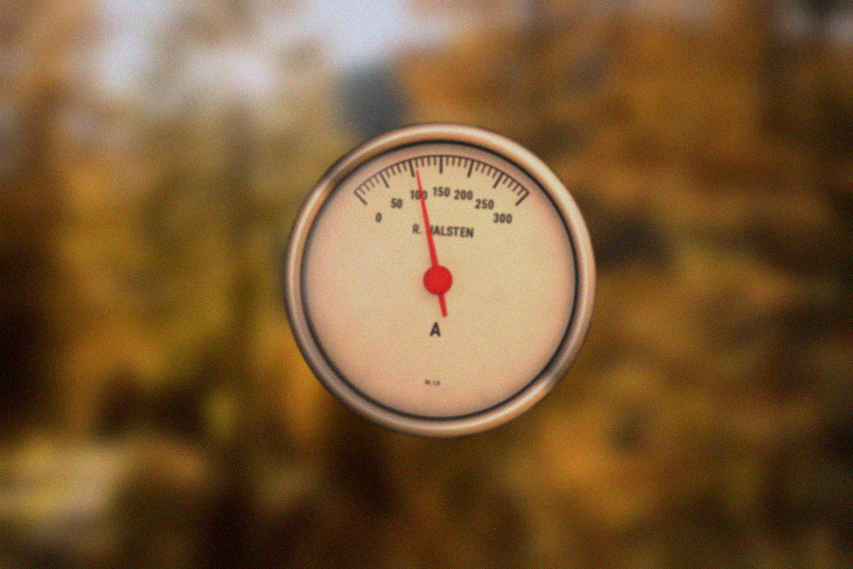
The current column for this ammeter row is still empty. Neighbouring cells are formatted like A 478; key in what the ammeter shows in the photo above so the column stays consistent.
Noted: A 110
